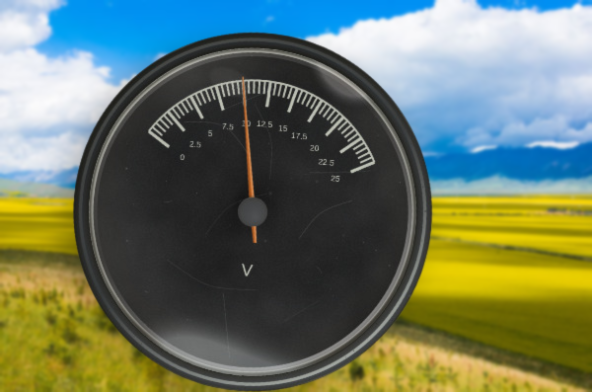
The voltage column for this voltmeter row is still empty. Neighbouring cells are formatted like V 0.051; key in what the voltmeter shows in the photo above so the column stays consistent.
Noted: V 10
